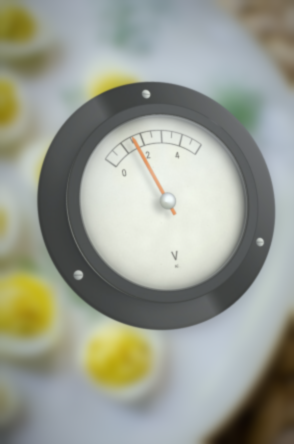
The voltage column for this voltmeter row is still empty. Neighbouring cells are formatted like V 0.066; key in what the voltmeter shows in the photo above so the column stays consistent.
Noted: V 1.5
